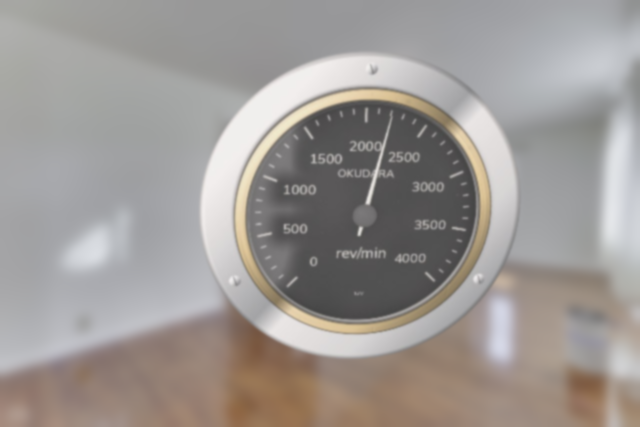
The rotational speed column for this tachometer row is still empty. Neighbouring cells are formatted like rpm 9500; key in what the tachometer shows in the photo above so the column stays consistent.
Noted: rpm 2200
